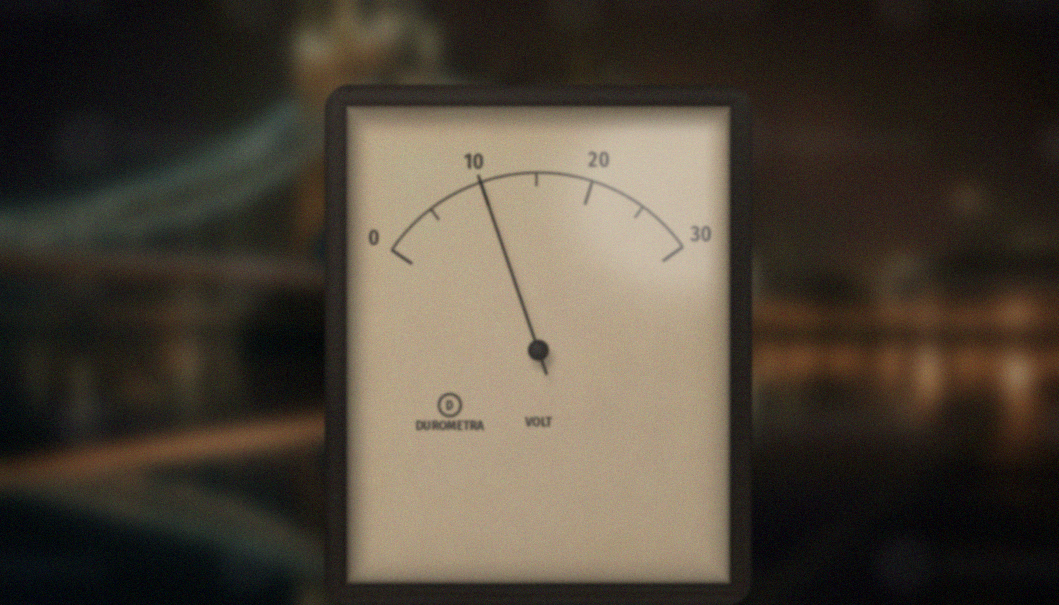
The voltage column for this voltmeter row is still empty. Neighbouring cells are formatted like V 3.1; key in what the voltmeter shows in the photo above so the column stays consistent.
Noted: V 10
